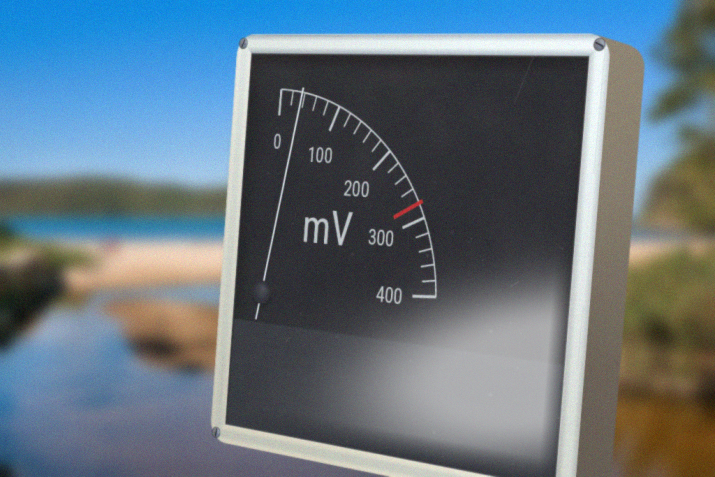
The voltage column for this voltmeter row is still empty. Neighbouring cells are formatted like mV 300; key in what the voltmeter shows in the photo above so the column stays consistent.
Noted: mV 40
